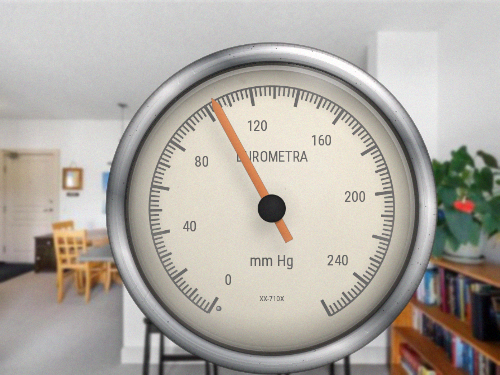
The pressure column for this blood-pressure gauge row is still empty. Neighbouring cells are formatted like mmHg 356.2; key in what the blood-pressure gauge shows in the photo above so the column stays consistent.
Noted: mmHg 104
